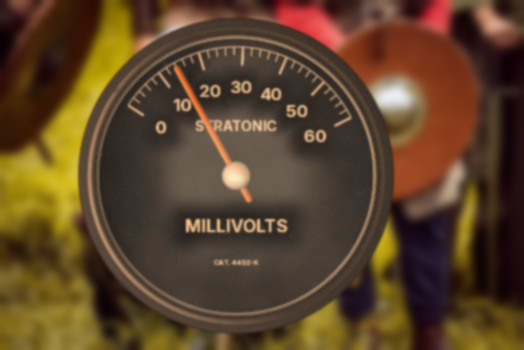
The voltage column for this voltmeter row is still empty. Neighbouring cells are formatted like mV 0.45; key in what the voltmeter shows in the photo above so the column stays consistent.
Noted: mV 14
